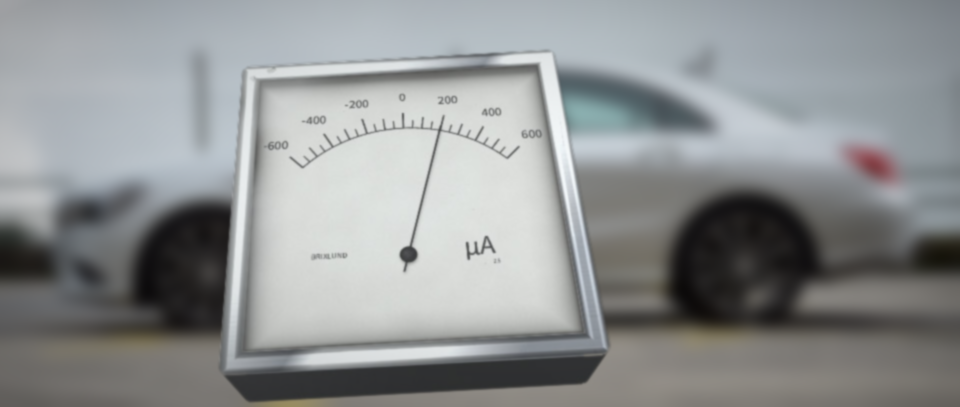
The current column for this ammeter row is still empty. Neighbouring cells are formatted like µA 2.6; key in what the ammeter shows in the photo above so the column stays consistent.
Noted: µA 200
